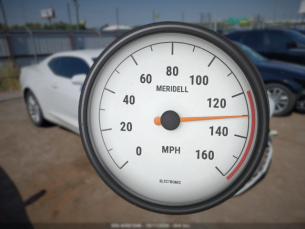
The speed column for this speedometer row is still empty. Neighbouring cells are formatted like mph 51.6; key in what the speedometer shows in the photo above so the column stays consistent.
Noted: mph 130
